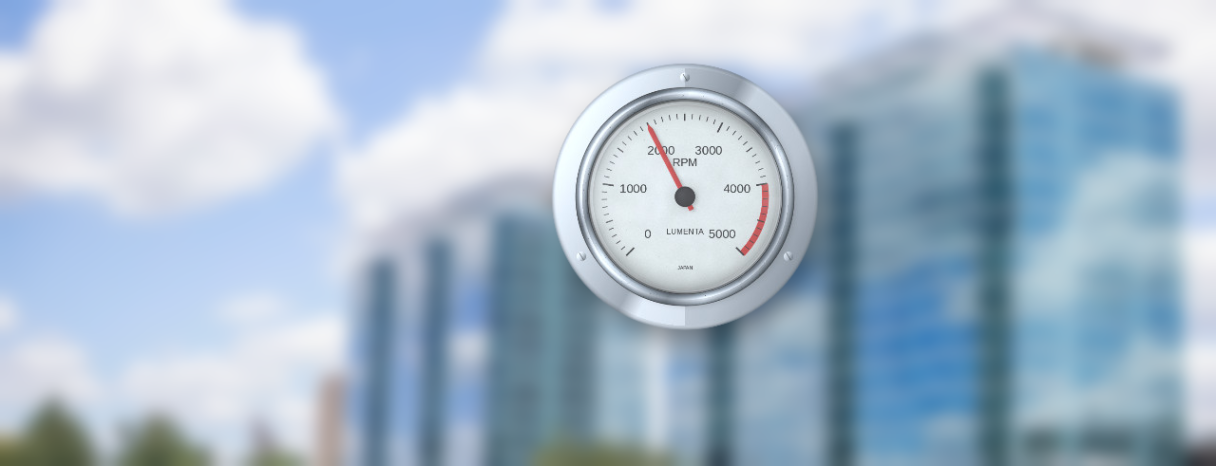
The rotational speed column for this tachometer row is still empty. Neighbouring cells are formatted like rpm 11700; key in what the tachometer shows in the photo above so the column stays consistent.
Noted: rpm 2000
